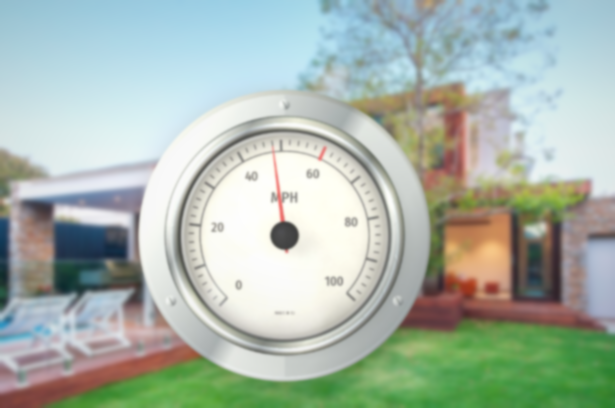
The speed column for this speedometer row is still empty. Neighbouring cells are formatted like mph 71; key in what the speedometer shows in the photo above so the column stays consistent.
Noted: mph 48
